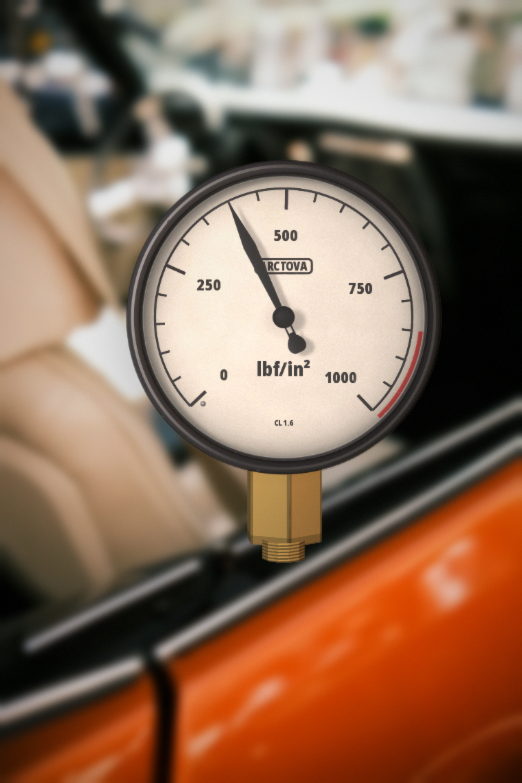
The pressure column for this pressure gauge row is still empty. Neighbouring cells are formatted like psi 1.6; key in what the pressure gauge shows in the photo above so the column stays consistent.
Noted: psi 400
